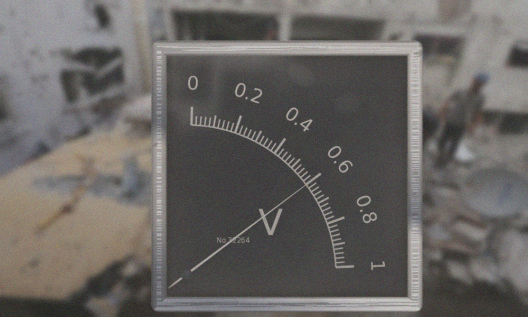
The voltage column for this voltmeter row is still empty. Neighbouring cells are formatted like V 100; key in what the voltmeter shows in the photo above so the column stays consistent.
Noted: V 0.6
